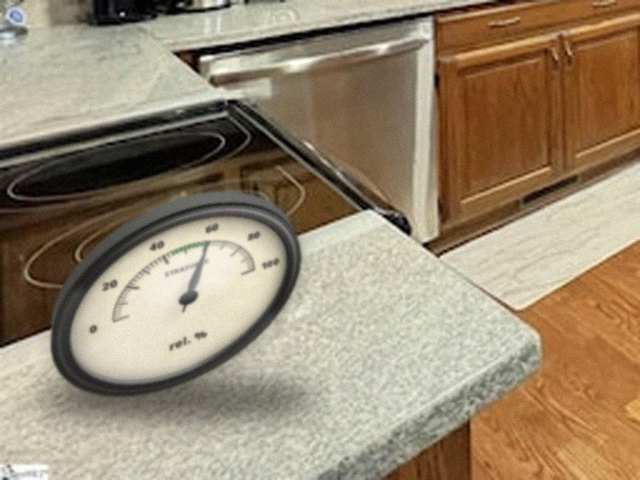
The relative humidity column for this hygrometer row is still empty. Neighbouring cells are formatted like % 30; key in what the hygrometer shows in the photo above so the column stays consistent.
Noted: % 60
